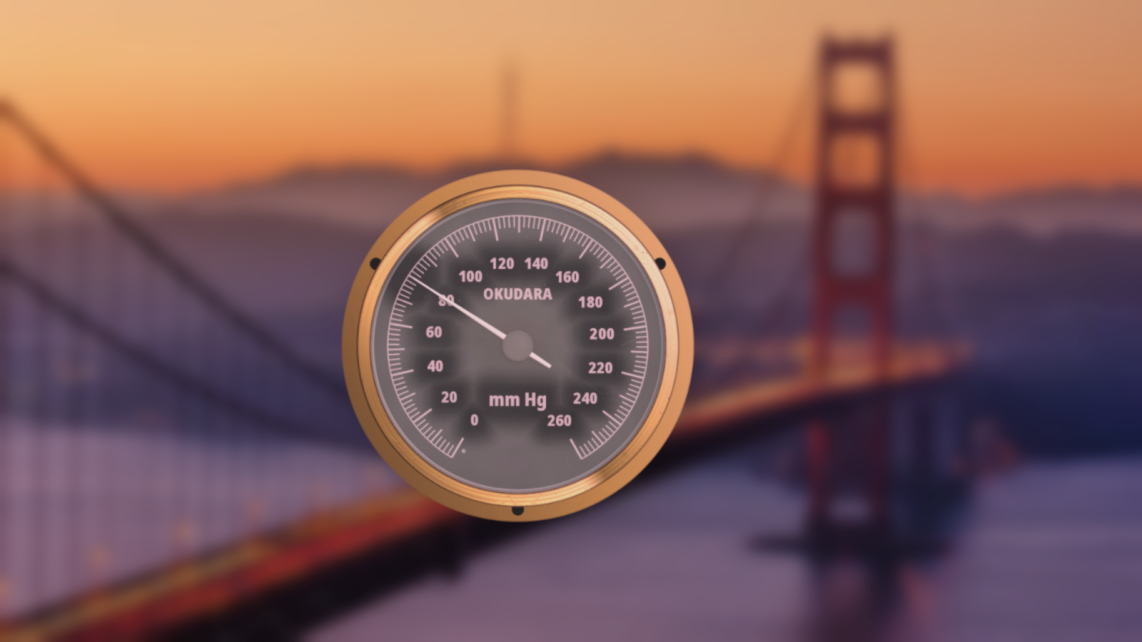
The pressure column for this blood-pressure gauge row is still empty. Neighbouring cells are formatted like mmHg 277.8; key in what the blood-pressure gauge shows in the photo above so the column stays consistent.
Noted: mmHg 80
